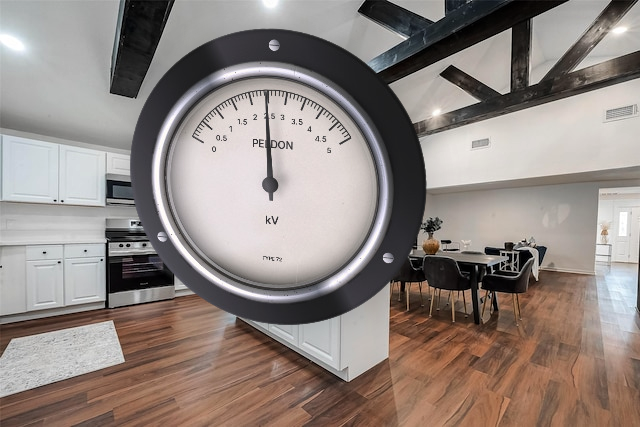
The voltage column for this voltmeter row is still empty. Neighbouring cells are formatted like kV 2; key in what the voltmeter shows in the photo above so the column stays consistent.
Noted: kV 2.5
